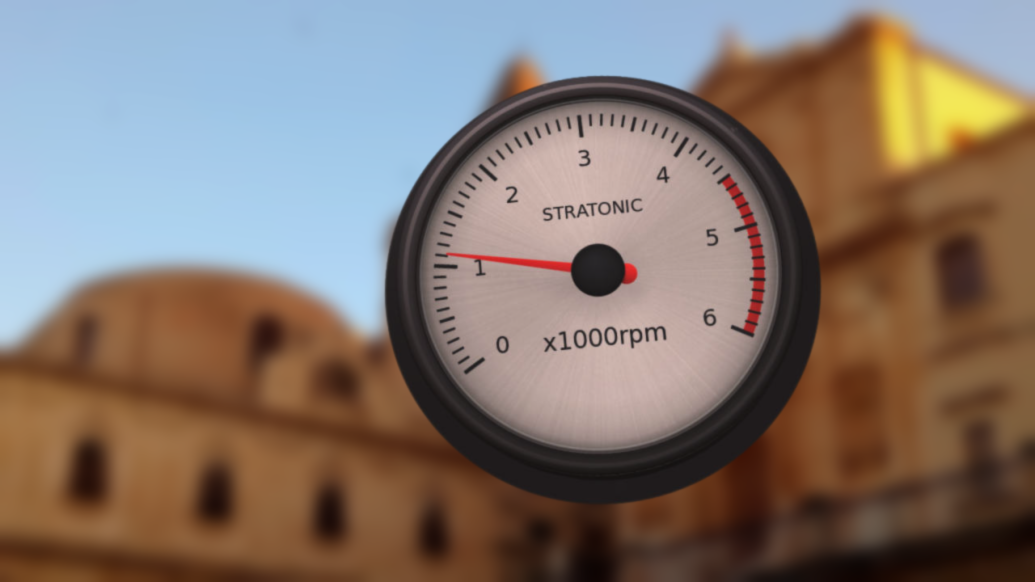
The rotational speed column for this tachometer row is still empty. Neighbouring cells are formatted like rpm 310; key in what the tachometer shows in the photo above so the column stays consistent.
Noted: rpm 1100
